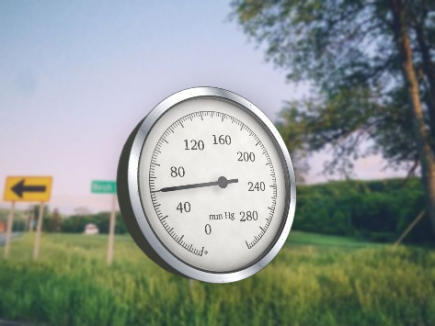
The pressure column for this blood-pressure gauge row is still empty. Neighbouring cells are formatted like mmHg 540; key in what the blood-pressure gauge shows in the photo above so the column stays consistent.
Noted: mmHg 60
